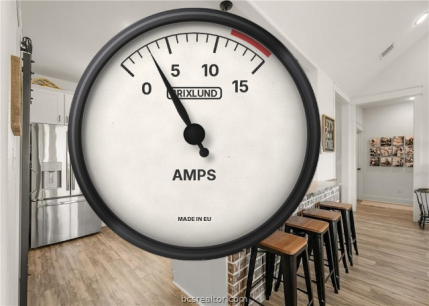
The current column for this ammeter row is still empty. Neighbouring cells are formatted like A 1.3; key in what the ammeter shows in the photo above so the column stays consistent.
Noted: A 3
